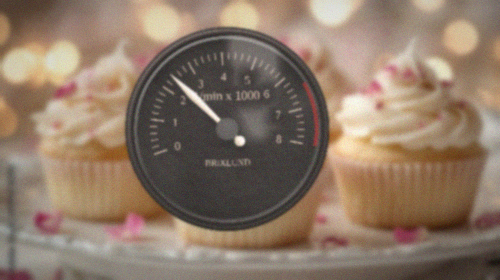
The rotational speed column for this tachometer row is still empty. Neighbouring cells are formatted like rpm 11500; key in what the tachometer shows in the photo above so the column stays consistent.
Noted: rpm 2400
